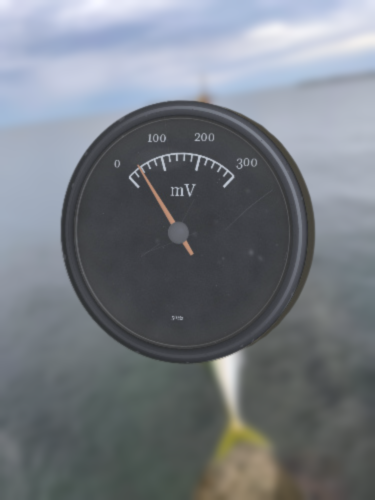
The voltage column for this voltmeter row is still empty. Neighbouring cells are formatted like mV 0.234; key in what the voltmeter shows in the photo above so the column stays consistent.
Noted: mV 40
